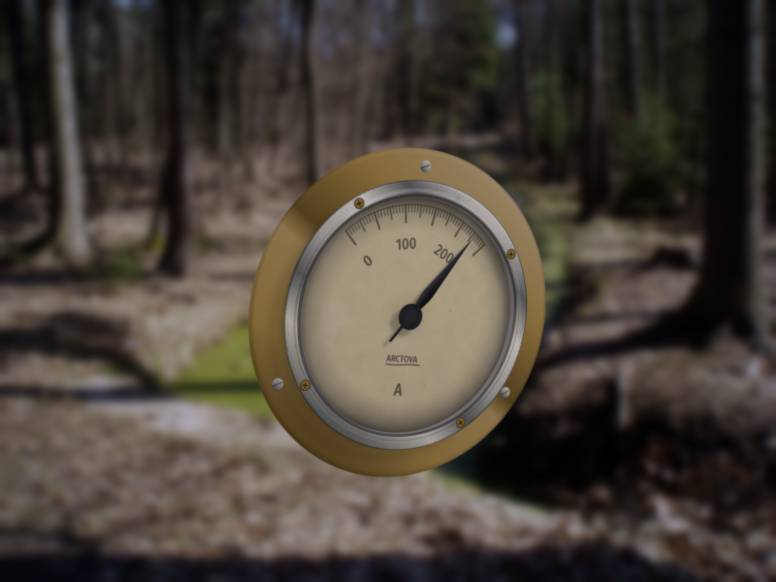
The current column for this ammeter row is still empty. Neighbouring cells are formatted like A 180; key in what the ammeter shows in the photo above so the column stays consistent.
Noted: A 225
